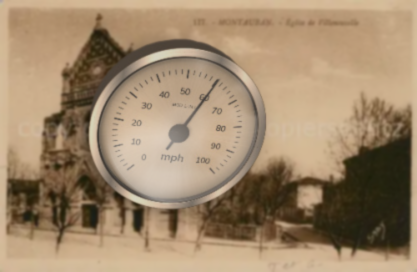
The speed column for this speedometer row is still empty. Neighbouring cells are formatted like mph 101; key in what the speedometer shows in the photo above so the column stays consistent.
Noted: mph 60
